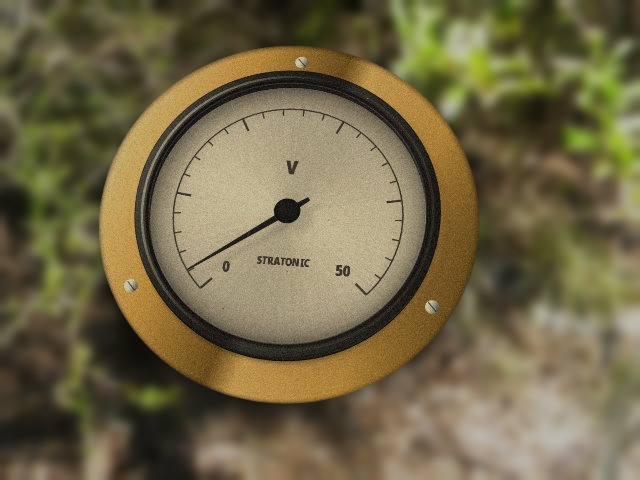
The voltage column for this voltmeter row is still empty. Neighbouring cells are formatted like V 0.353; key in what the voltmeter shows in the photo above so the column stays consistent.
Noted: V 2
